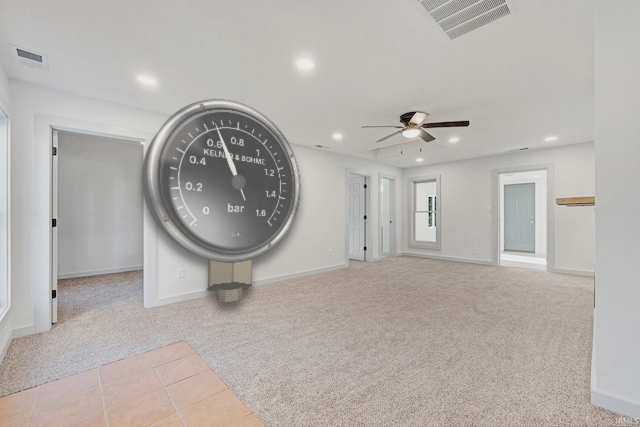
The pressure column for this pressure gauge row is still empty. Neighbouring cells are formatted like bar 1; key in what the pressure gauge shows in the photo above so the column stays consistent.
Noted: bar 0.65
